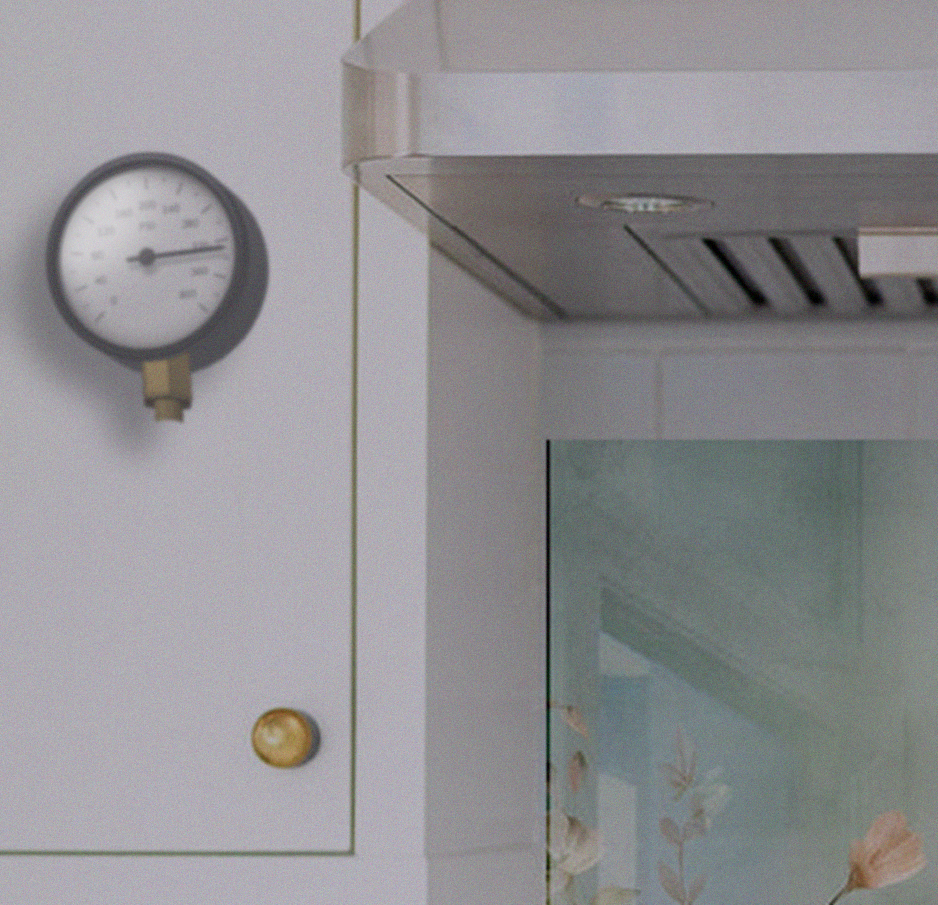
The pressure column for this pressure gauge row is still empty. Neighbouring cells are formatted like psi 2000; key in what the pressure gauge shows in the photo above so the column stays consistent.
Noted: psi 330
